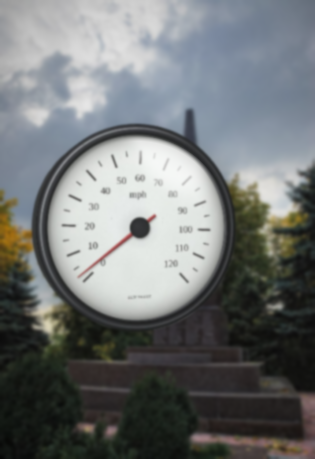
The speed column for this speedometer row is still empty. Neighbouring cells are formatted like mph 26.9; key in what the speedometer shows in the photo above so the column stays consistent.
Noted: mph 2.5
